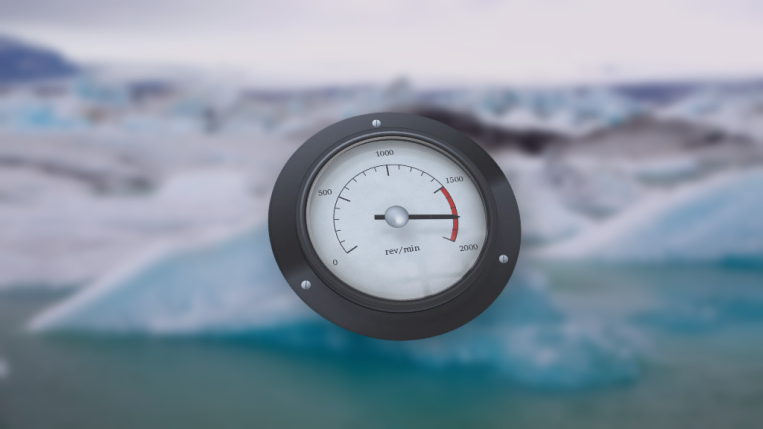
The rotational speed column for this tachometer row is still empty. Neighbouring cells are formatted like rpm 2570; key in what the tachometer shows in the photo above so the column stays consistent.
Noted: rpm 1800
